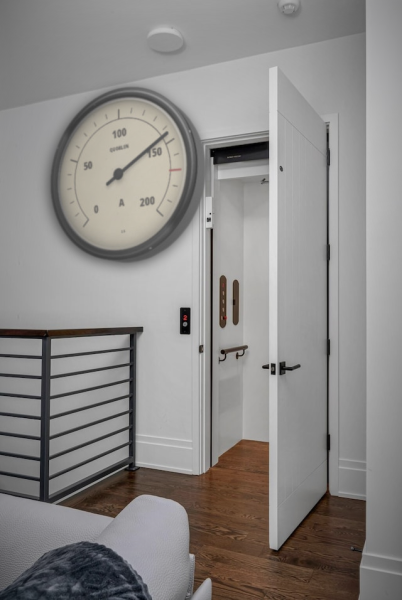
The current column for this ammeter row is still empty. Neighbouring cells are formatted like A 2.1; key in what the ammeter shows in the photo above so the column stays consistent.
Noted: A 145
